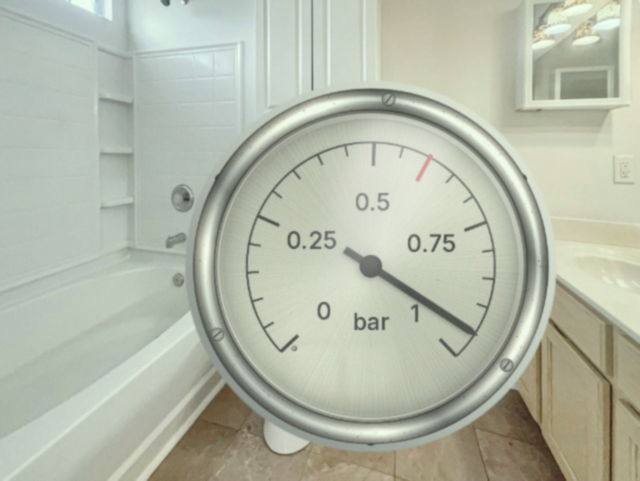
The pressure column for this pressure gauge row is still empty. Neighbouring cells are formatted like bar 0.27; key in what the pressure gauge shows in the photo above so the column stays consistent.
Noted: bar 0.95
